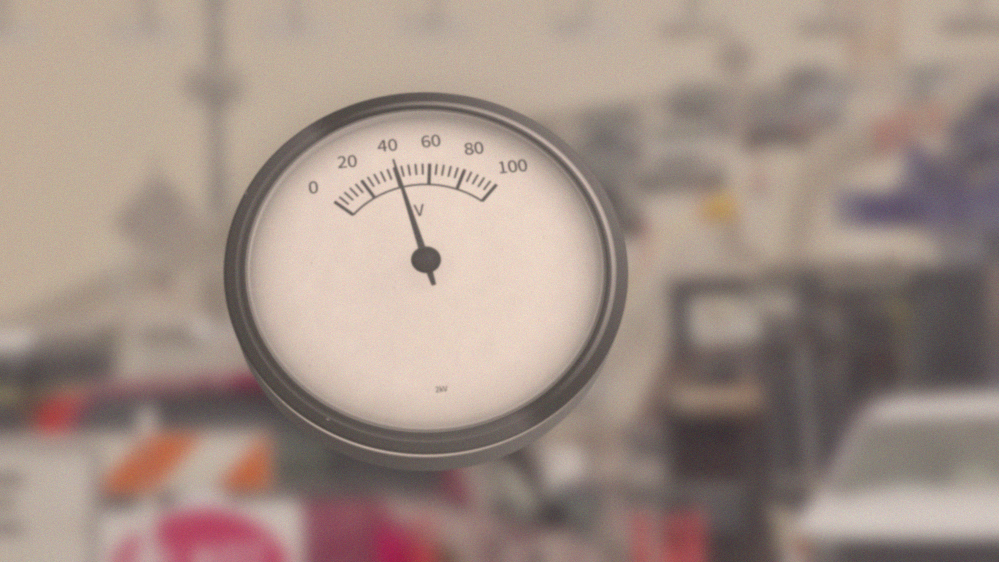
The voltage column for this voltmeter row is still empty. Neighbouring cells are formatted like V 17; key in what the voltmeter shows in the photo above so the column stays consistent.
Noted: V 40
